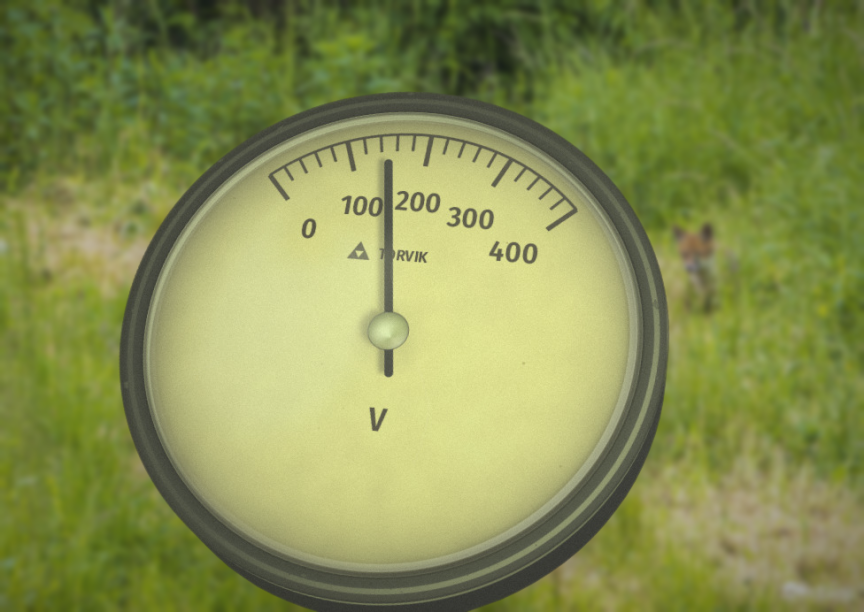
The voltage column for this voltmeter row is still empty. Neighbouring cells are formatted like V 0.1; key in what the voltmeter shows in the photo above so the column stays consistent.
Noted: V 150
